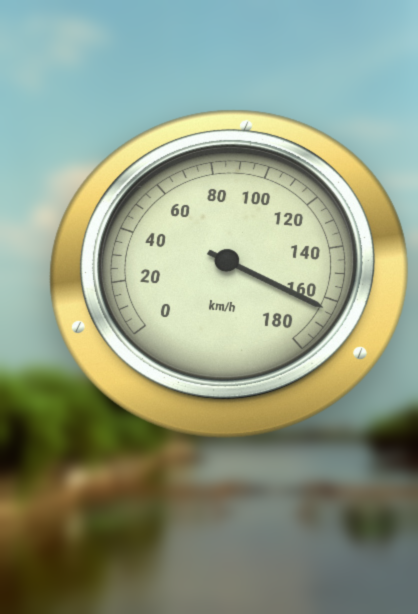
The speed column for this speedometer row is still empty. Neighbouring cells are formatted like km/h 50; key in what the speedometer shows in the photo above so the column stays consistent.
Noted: km/h 165
